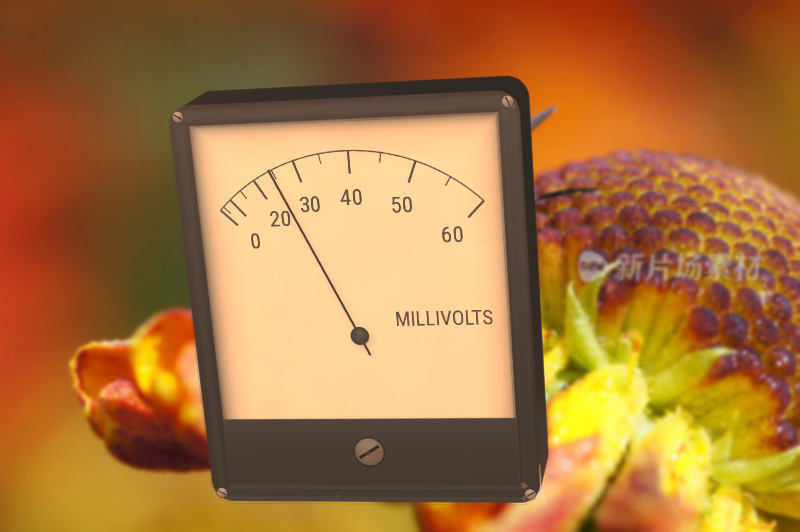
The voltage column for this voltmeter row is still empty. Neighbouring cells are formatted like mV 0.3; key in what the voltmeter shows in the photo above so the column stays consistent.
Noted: mV 25
